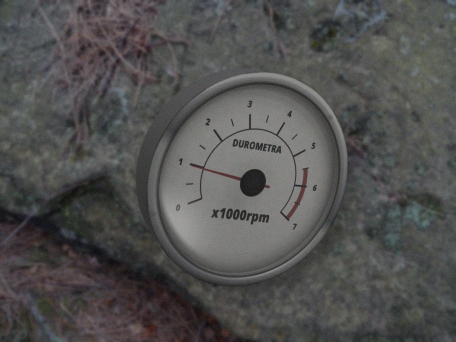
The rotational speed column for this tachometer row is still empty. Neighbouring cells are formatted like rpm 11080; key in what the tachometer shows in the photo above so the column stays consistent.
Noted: rpm 1000
